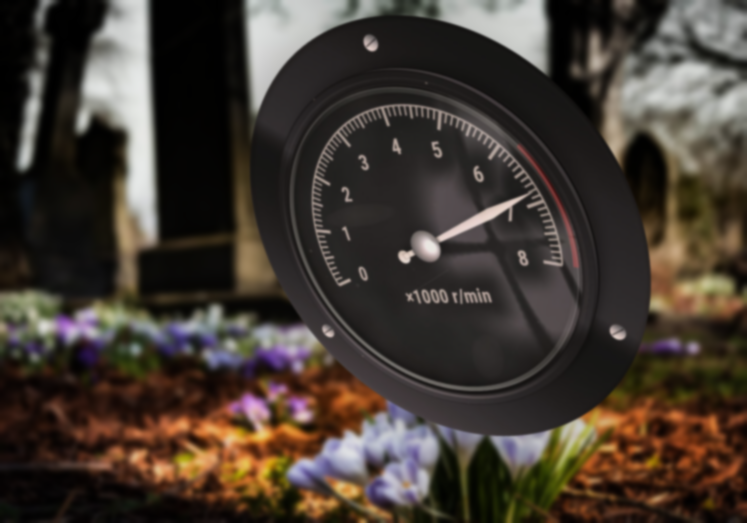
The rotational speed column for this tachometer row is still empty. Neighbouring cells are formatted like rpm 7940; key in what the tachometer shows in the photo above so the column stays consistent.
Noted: rpm 6800
